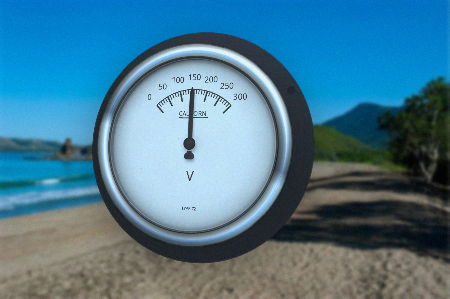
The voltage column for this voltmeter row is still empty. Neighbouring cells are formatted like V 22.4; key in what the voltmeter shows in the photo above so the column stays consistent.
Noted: V 150
